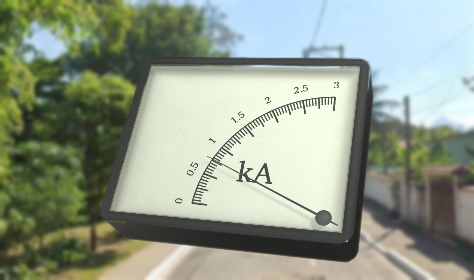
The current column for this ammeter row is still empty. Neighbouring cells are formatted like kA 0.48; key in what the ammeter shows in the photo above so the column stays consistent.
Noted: kA 0.75
